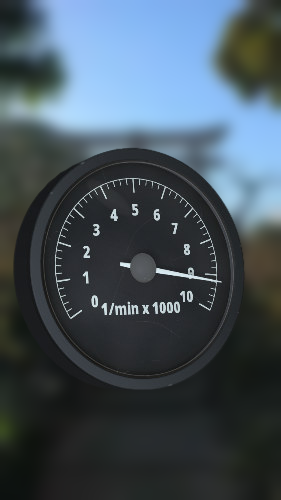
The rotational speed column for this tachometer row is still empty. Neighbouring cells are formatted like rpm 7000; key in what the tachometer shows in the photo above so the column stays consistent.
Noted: rpm 9200
